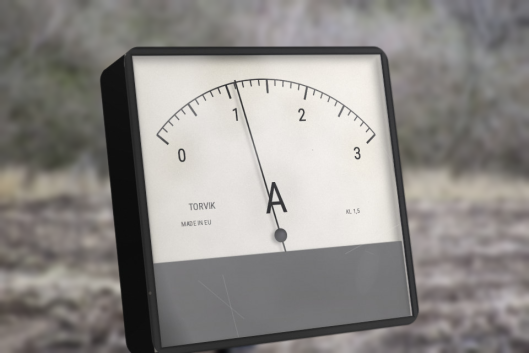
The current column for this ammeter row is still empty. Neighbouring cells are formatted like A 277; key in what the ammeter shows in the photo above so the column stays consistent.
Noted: A 1.1
